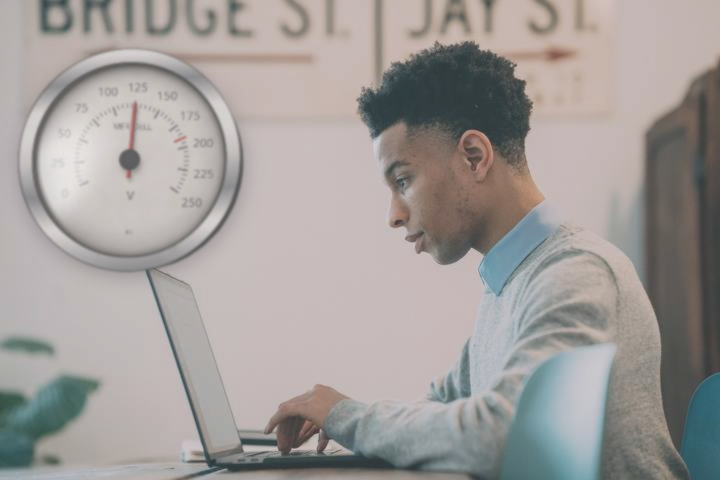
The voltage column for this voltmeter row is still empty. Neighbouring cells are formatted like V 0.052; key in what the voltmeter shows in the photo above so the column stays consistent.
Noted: V 125
